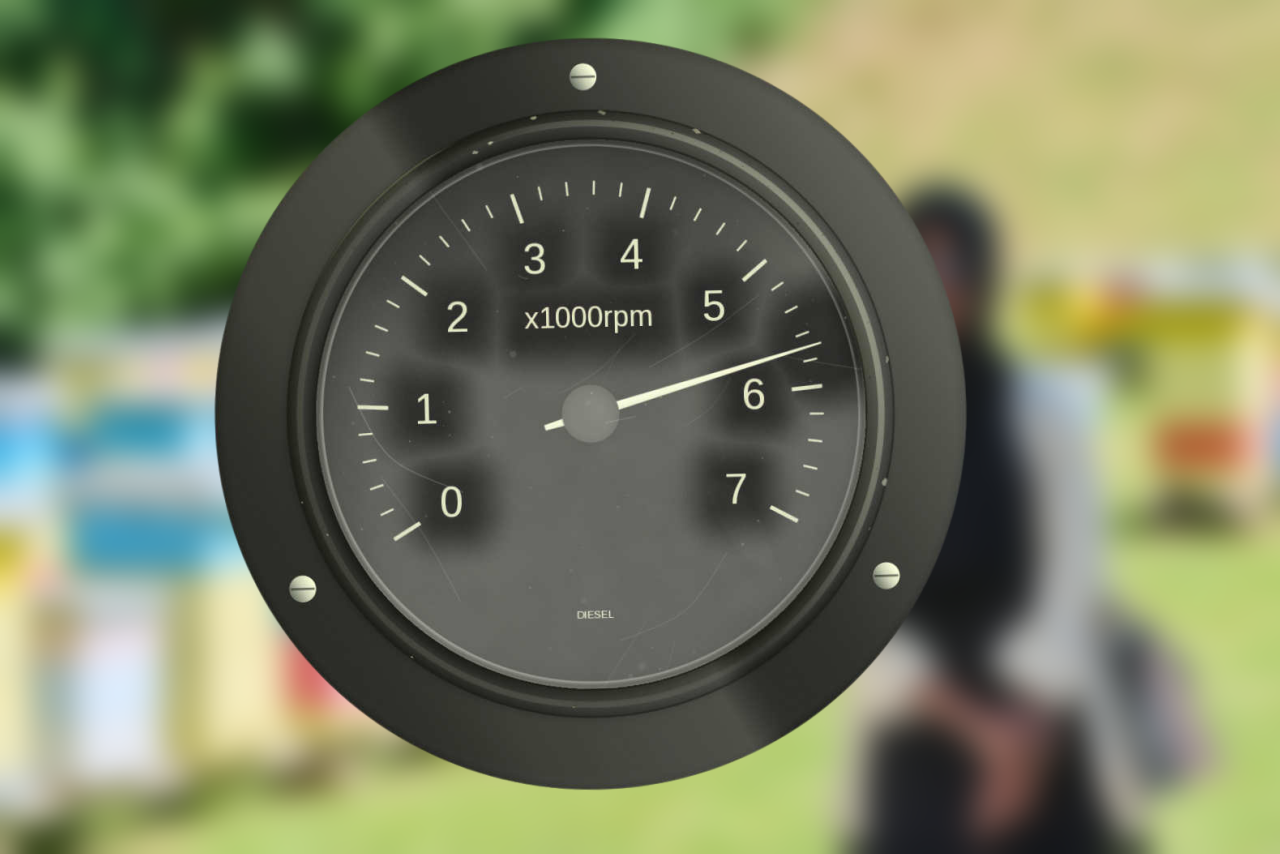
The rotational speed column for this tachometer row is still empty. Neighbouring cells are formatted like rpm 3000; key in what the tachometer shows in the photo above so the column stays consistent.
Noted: rpm 5700
